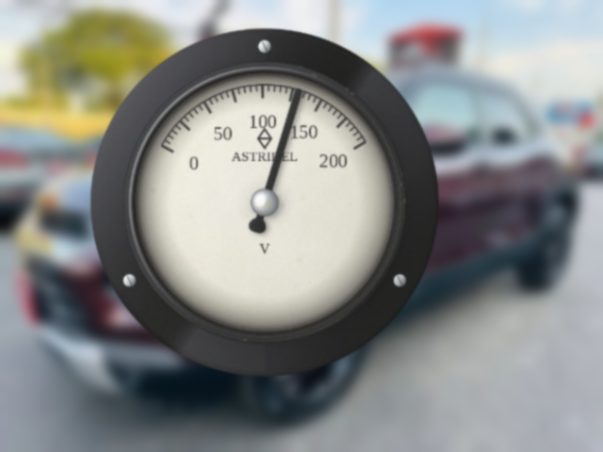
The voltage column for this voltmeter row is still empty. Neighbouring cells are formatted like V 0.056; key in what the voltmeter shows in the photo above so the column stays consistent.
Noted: V 130
